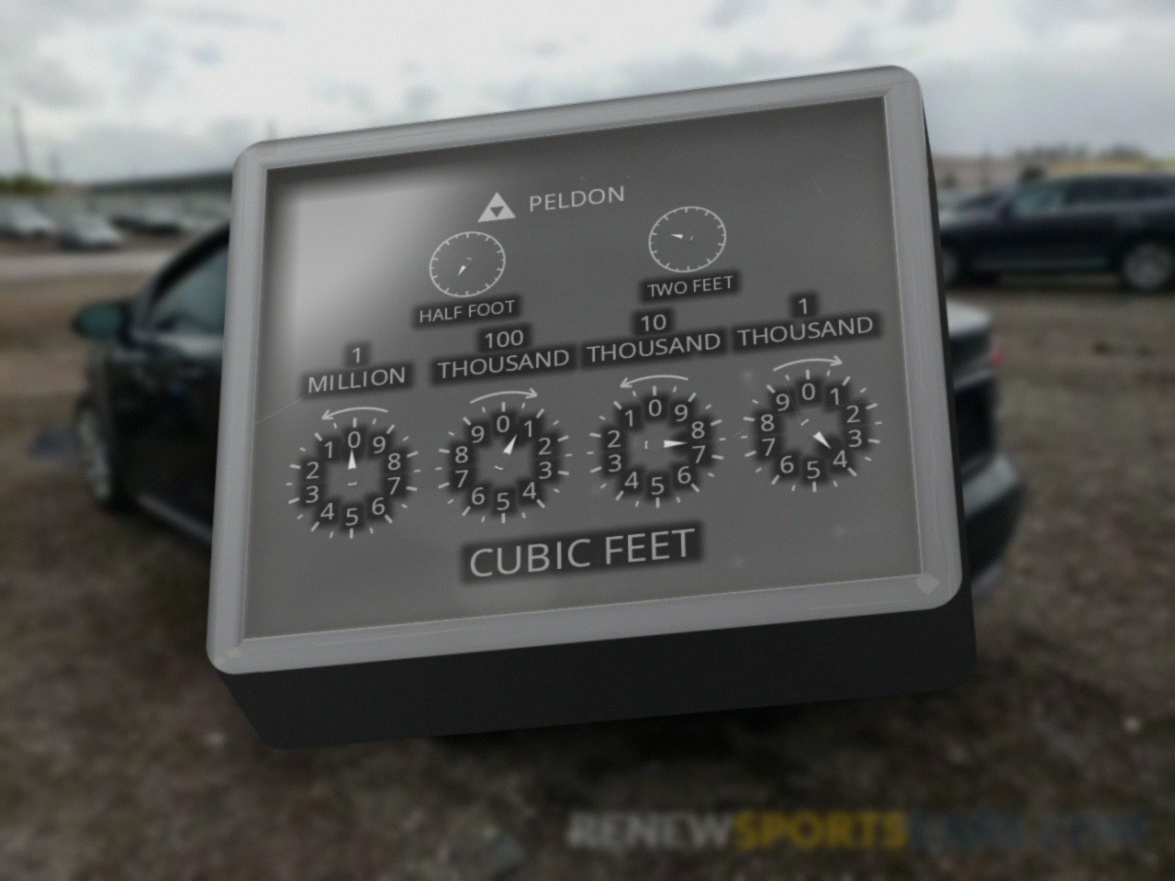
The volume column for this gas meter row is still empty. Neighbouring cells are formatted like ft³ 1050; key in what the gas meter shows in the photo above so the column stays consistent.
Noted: ft³ 7400
